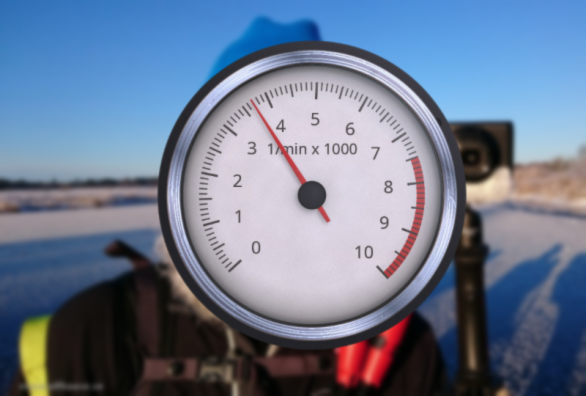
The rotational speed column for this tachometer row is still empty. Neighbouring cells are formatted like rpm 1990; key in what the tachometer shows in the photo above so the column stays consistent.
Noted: rpm 3700
